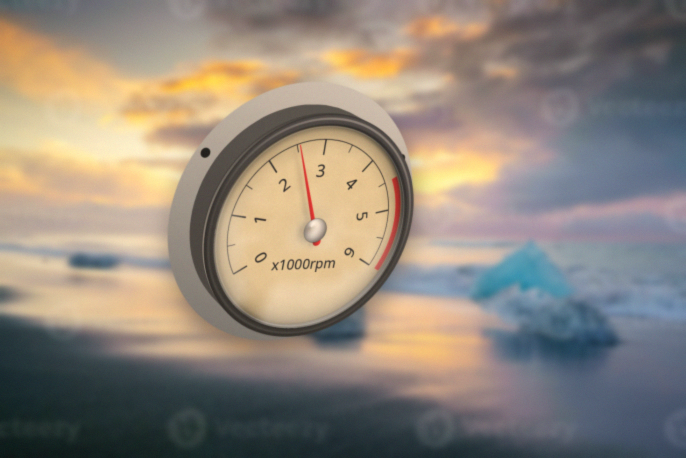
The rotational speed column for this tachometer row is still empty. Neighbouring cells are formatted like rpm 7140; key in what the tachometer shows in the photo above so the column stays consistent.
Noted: rpm 2500
